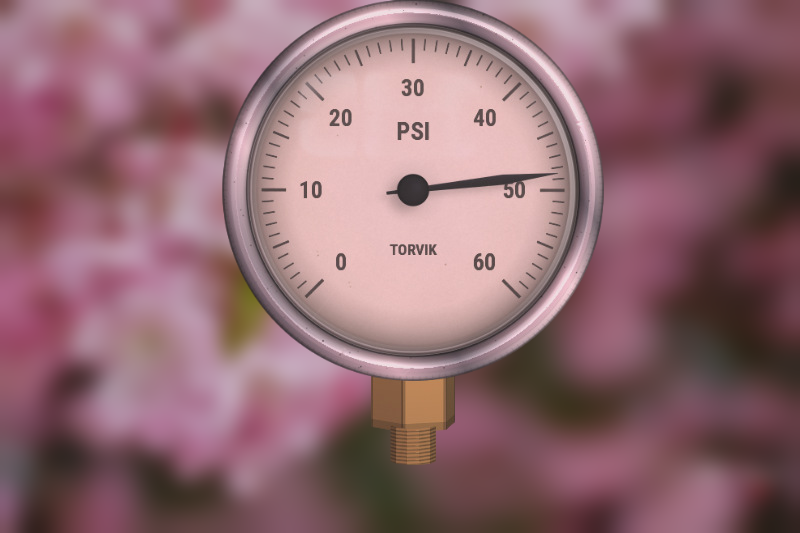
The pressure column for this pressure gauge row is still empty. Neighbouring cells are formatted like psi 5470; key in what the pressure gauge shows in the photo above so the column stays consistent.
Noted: psi 48.5
